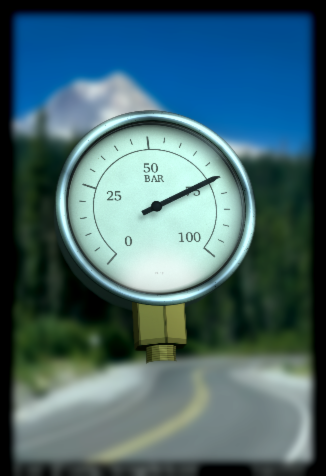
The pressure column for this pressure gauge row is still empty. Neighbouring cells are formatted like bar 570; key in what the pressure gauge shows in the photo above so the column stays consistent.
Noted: bar 75
